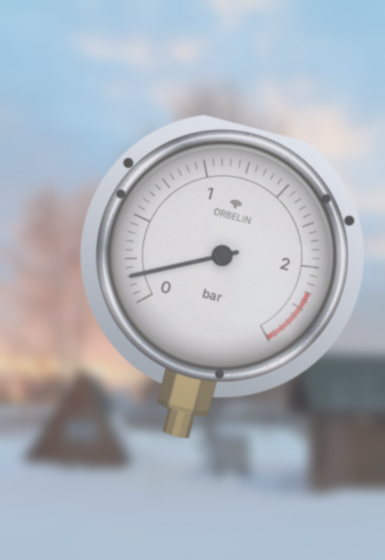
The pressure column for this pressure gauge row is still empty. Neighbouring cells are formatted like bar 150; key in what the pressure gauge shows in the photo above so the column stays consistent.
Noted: bar 0.15
